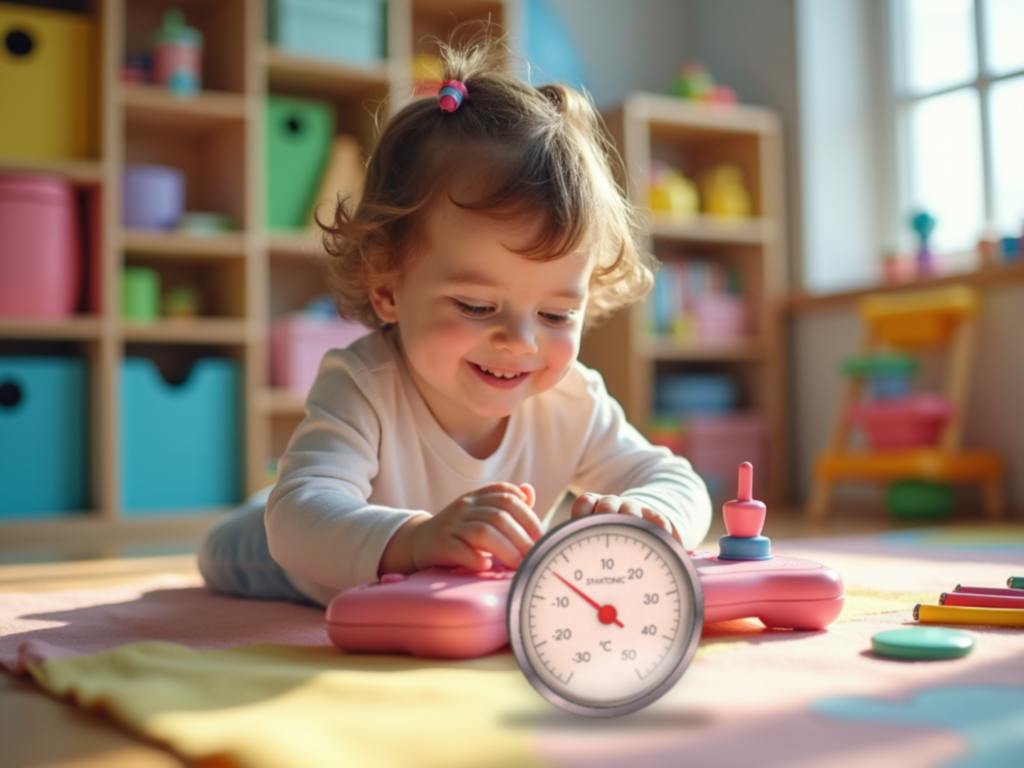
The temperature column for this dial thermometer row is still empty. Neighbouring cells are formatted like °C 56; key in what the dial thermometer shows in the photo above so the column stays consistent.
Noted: °C -4
